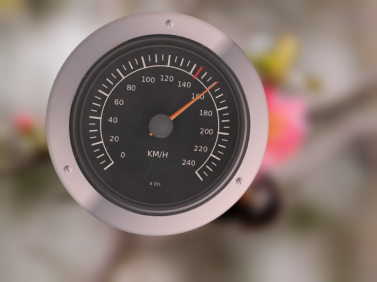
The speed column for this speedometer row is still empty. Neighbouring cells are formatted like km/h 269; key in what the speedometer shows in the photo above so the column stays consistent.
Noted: km/h 160
